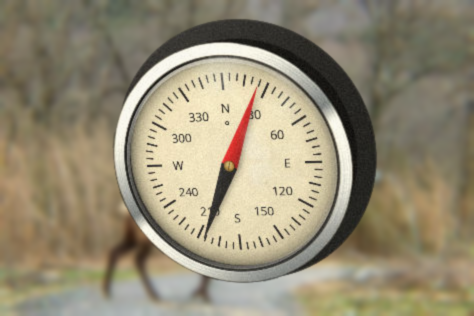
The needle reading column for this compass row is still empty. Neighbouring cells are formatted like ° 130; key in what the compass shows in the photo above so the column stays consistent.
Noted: ° 25
